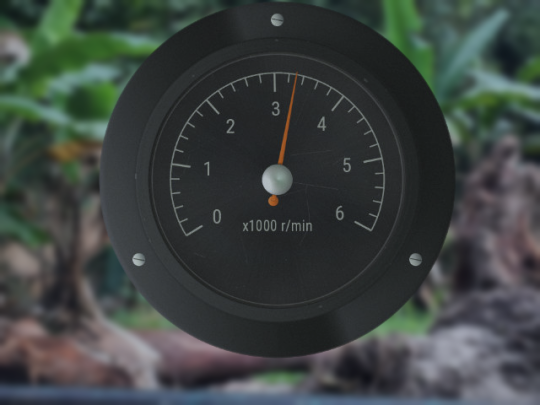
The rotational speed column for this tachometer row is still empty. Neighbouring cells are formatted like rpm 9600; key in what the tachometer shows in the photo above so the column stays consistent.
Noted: rpm 3300
